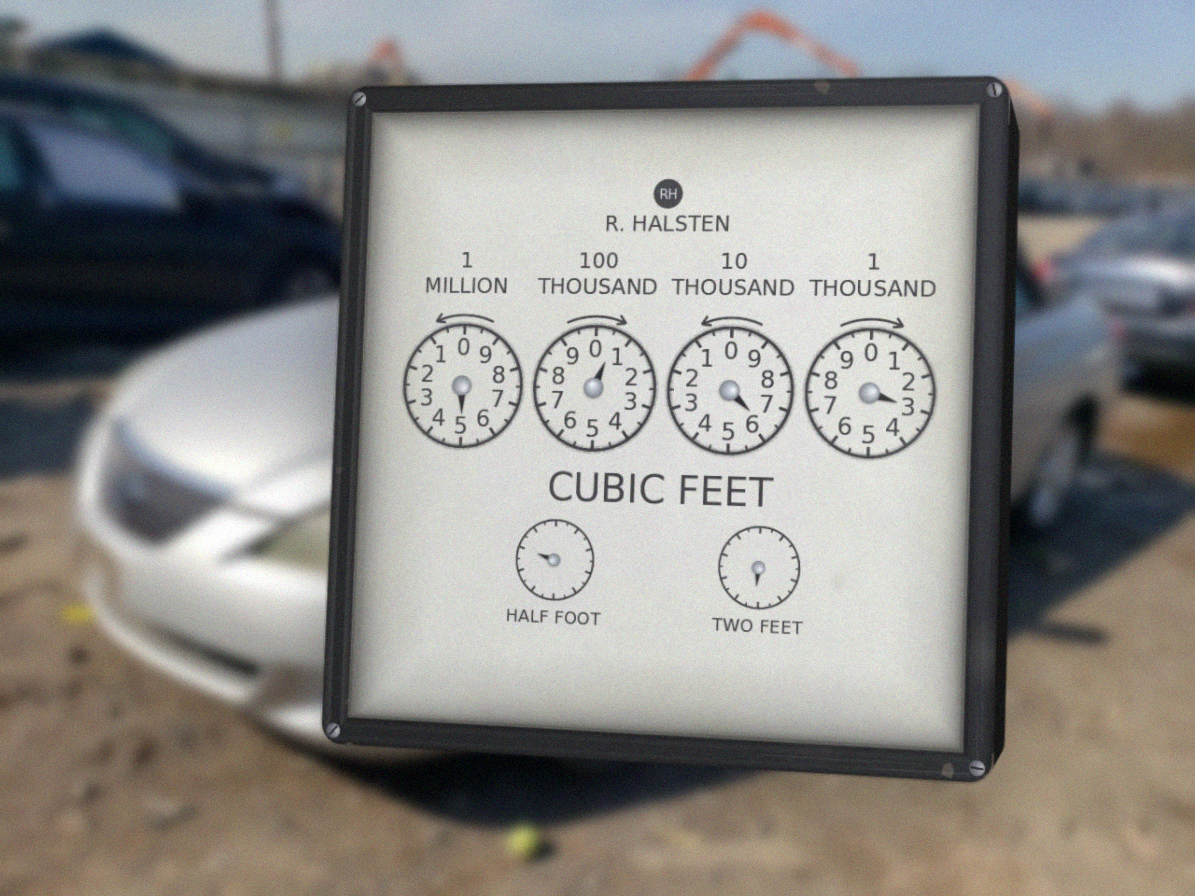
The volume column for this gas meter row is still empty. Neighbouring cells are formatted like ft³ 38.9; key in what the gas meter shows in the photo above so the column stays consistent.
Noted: ft³ 506300
